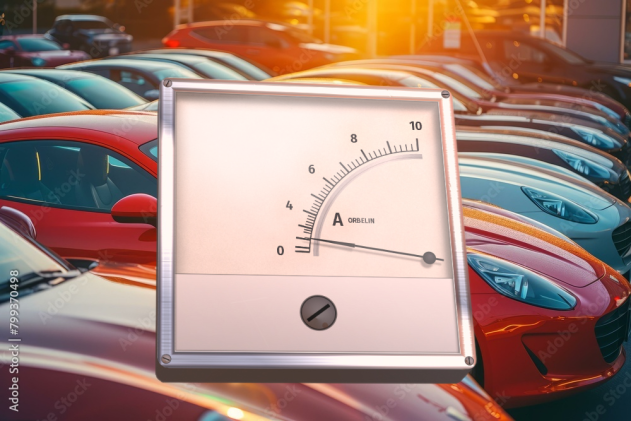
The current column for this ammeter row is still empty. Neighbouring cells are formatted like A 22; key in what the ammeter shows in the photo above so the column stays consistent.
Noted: A 2
